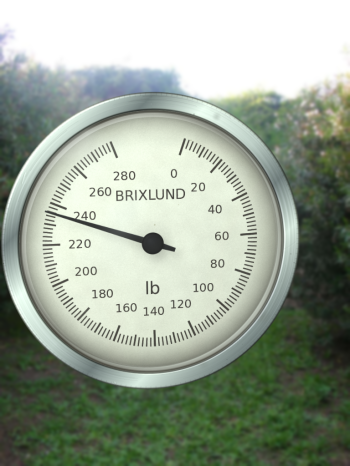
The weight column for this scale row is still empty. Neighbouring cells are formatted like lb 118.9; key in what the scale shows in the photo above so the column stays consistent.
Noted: lb 236
